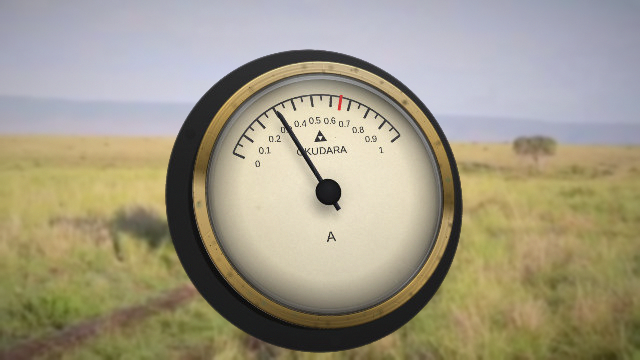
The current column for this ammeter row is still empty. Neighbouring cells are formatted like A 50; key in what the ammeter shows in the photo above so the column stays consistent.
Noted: A 0.3
